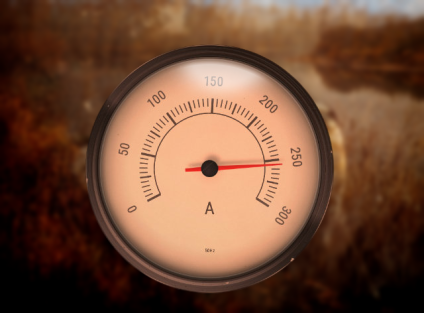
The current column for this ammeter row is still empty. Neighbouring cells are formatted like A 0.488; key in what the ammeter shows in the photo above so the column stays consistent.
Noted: A 255
